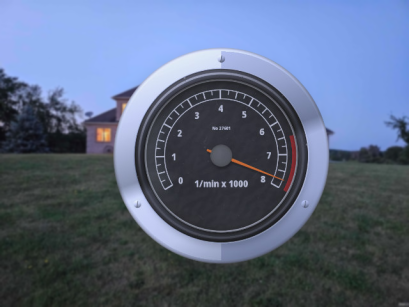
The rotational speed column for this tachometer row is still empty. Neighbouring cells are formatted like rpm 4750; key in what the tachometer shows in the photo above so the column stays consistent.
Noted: rpm 7750
